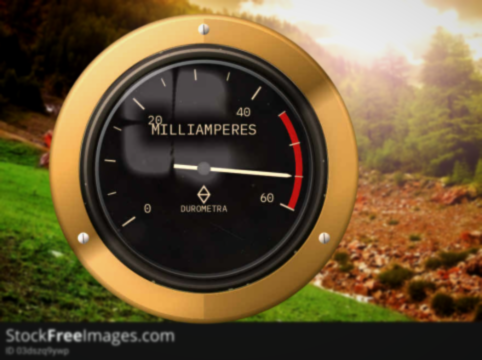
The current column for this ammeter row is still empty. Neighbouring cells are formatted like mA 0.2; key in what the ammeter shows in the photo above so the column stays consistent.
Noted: mA 55
